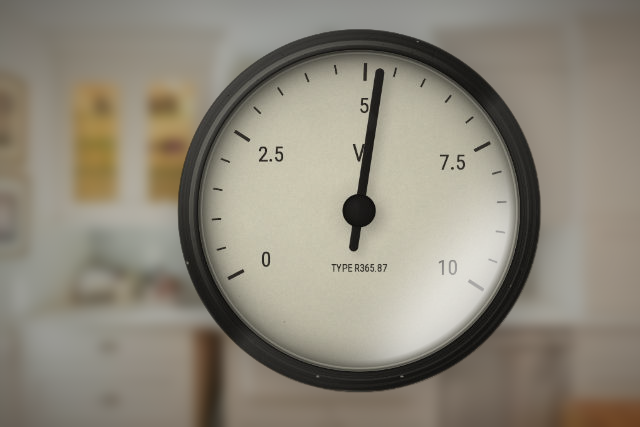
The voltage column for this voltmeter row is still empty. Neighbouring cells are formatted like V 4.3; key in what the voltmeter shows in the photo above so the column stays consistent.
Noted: V 5.25
